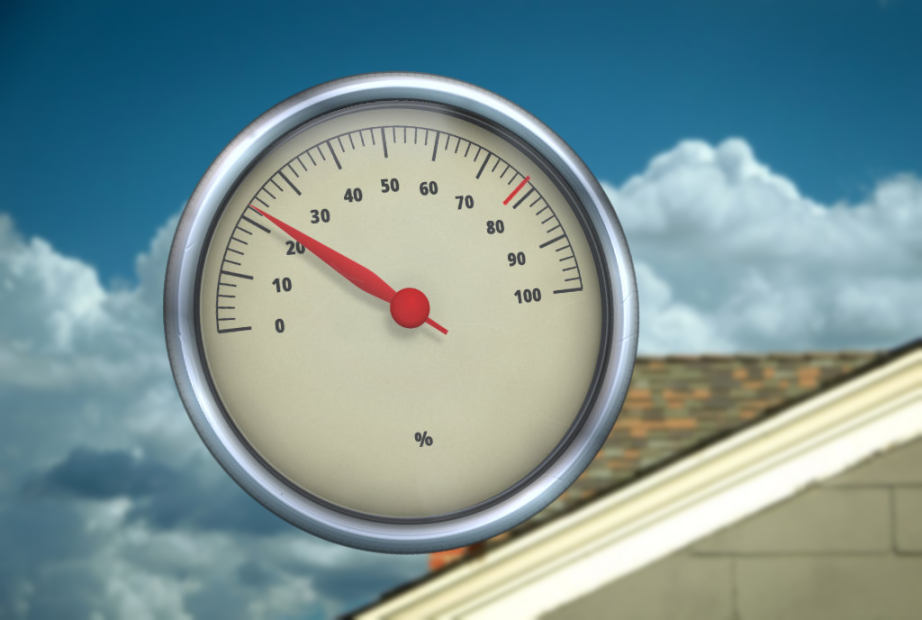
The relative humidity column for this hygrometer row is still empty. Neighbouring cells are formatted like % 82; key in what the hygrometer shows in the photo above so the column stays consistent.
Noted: % 22
